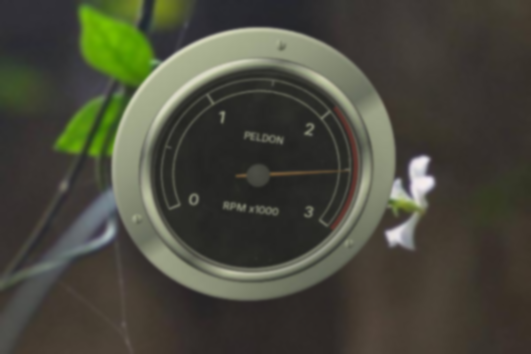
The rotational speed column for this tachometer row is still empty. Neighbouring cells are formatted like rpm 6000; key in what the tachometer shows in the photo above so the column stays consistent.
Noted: rpm 2500
